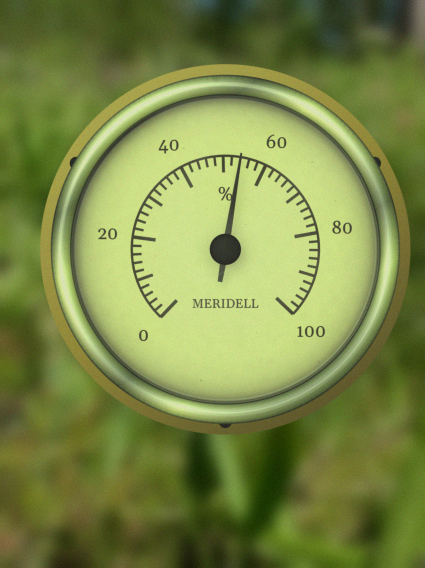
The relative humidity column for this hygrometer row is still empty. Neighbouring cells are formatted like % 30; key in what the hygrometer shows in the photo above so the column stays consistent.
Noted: % 54
